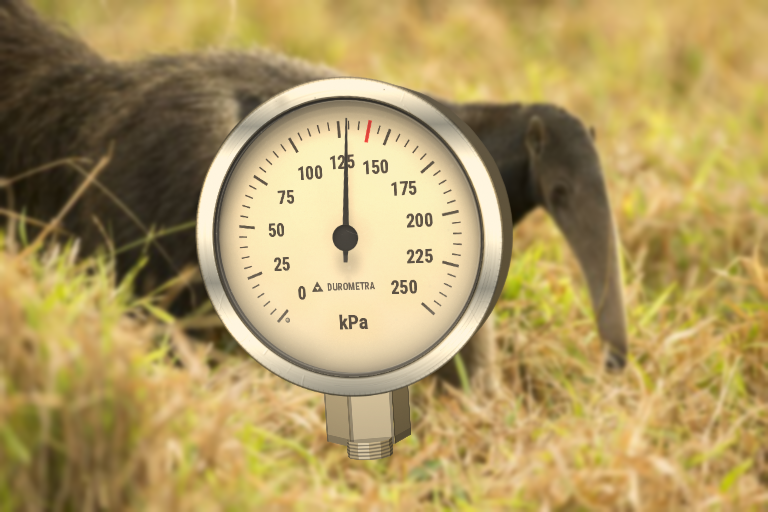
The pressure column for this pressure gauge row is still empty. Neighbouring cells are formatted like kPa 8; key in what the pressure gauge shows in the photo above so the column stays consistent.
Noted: kPa 130
